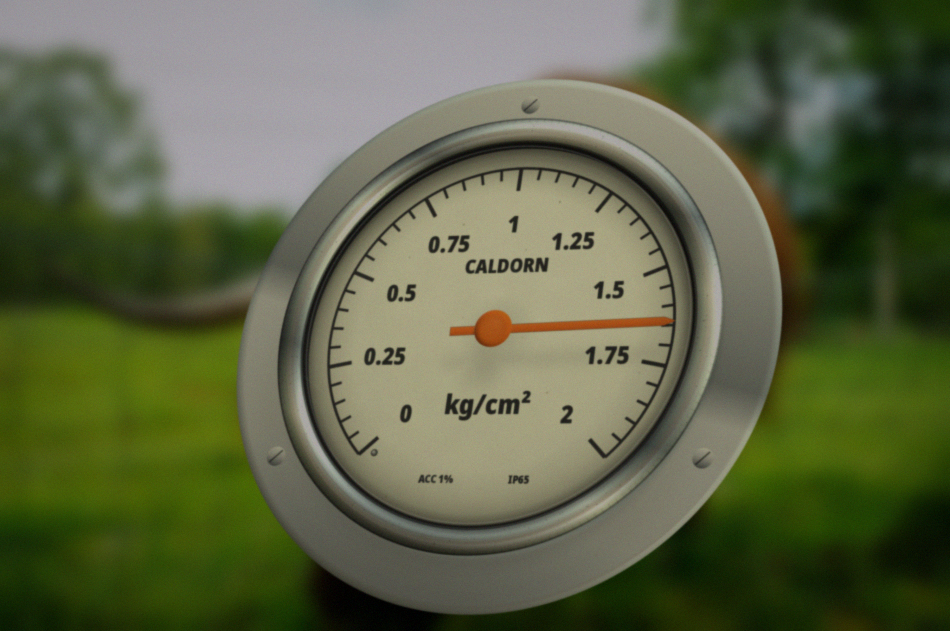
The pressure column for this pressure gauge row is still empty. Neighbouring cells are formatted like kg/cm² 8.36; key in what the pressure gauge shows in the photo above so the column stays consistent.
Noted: kg/cm² 1.65
